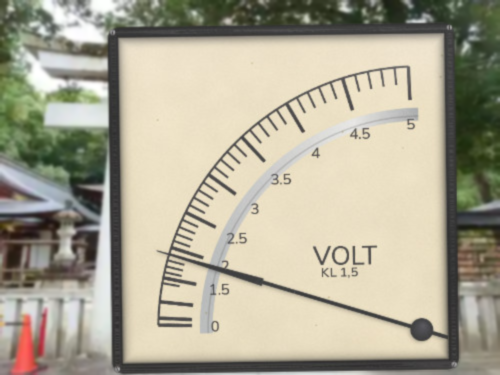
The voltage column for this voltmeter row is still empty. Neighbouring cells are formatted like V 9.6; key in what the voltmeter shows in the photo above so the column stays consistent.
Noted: V 1.9
